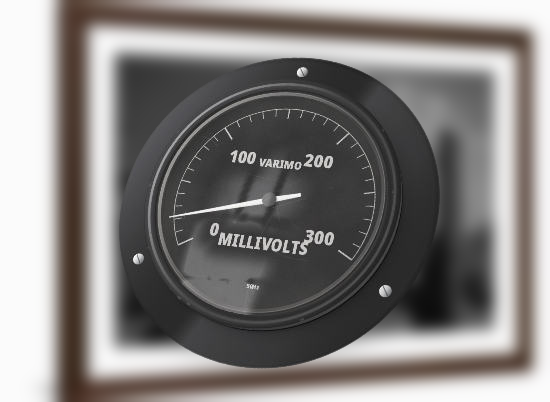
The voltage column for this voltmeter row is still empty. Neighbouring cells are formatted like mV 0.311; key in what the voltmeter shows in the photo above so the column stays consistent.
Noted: mV 20
